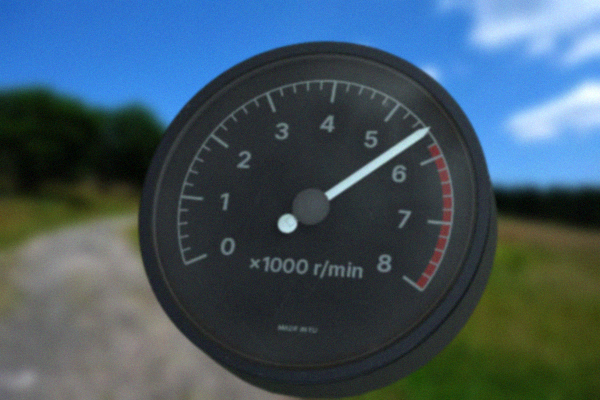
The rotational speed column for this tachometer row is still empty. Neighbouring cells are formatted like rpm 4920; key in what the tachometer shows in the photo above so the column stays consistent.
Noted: rpm 5600
